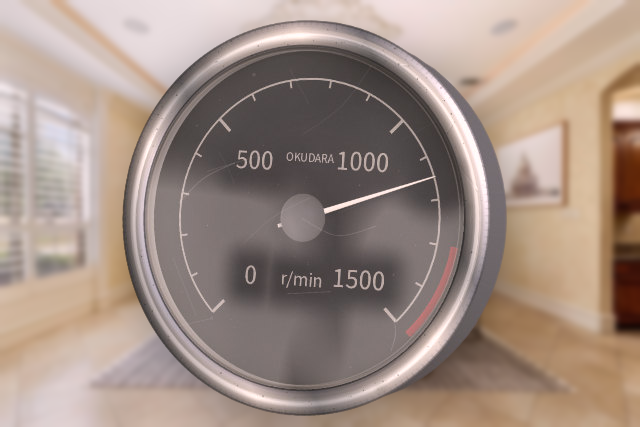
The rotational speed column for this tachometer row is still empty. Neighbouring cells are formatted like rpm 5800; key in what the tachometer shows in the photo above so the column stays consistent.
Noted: rpm 1150
